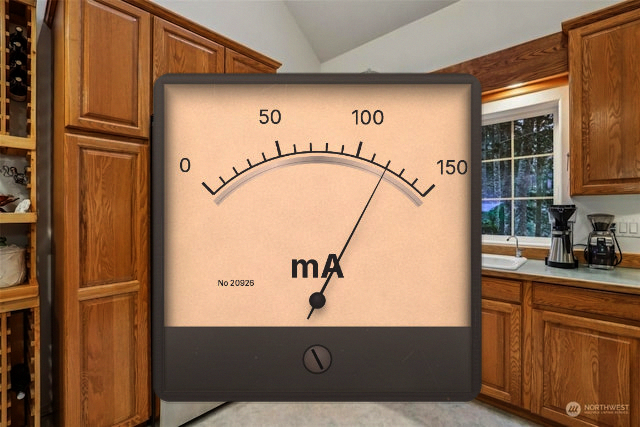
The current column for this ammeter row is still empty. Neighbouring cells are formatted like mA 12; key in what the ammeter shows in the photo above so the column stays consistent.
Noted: mA 120
